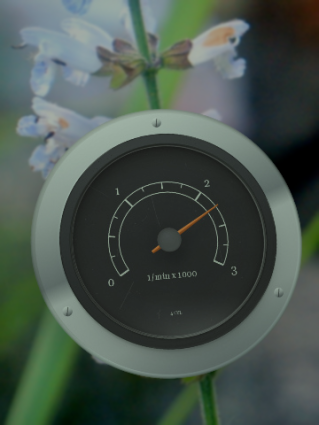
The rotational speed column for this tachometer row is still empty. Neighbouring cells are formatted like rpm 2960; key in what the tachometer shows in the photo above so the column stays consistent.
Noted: rpm 2250
